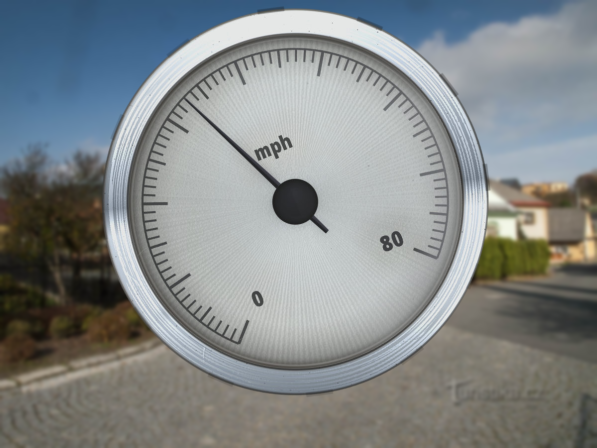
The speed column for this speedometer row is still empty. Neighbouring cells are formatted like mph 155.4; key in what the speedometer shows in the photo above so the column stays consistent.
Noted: mph 33
